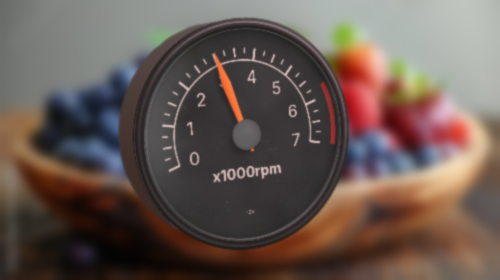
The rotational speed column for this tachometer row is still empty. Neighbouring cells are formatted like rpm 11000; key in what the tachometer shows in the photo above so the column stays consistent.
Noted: rpm 3000
